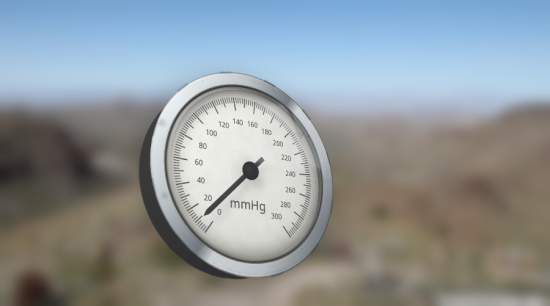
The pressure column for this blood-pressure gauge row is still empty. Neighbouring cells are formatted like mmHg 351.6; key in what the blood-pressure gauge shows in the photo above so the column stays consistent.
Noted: mmHg 10
